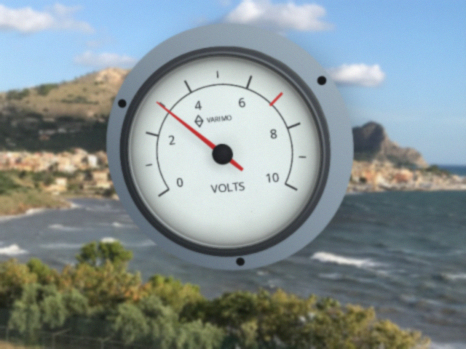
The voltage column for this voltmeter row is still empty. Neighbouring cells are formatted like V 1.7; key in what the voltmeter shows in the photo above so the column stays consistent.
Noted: V 3
